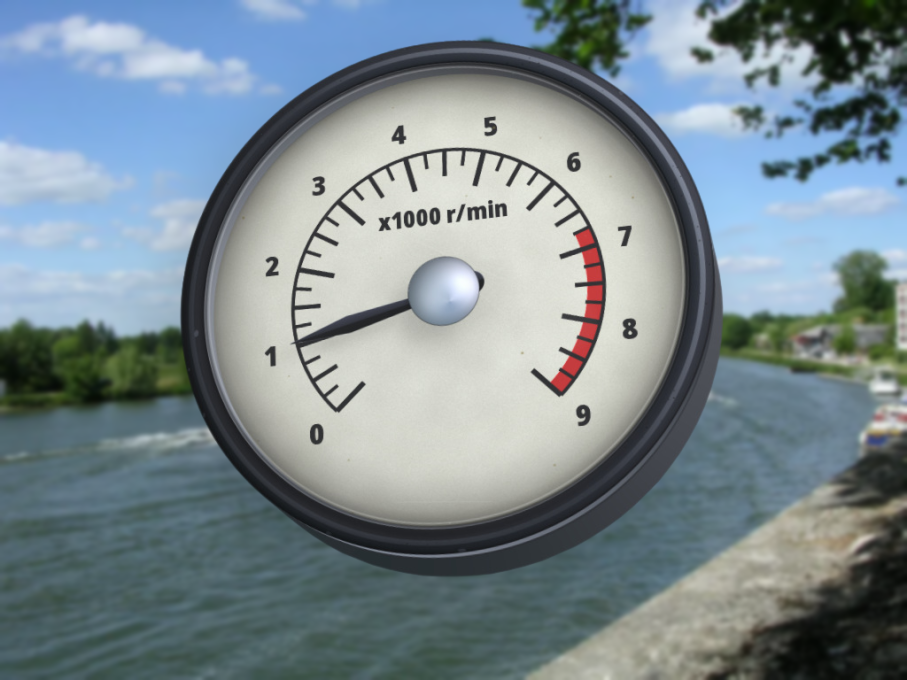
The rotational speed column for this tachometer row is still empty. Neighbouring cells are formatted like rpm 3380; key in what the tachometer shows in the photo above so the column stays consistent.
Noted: rpm 1000
